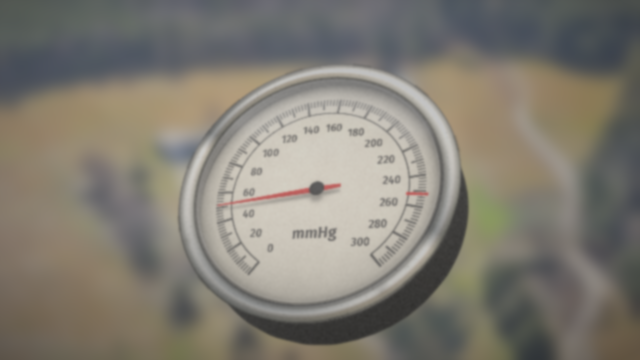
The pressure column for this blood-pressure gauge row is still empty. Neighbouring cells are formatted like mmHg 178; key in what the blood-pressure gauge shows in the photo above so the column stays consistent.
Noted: mmHg 50
